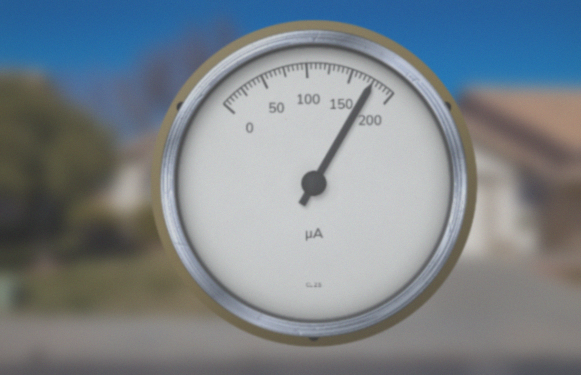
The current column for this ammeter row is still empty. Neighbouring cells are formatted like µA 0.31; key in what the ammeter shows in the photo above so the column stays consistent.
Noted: µA 175
